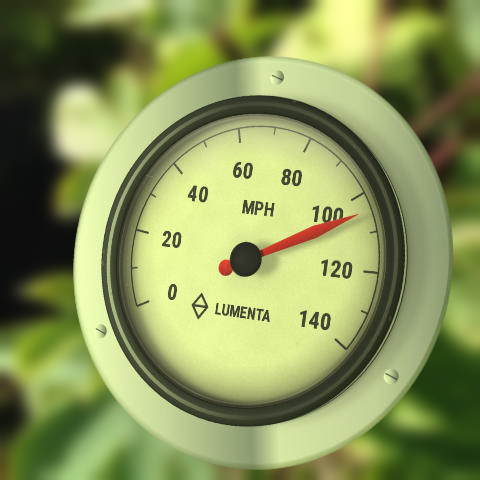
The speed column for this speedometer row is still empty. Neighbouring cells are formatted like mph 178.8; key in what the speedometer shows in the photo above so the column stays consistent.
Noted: mph 105
